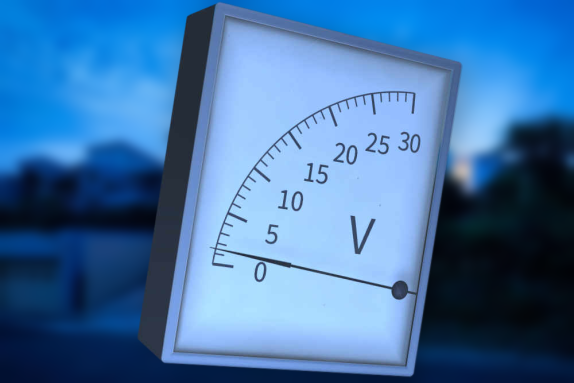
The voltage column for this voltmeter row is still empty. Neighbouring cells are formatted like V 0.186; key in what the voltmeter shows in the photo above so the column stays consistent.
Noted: V 1.5
